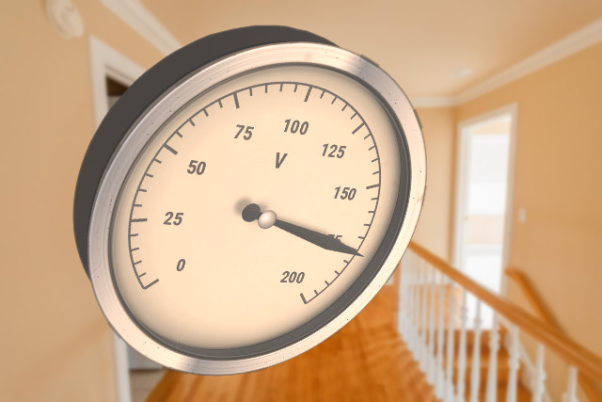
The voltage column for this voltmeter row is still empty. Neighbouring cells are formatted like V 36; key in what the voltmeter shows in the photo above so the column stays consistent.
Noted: V 175
